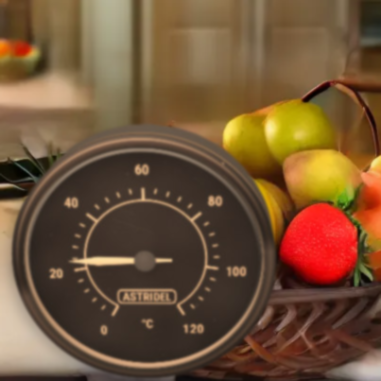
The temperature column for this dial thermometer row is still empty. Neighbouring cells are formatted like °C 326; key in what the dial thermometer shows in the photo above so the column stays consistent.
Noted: °C 24
